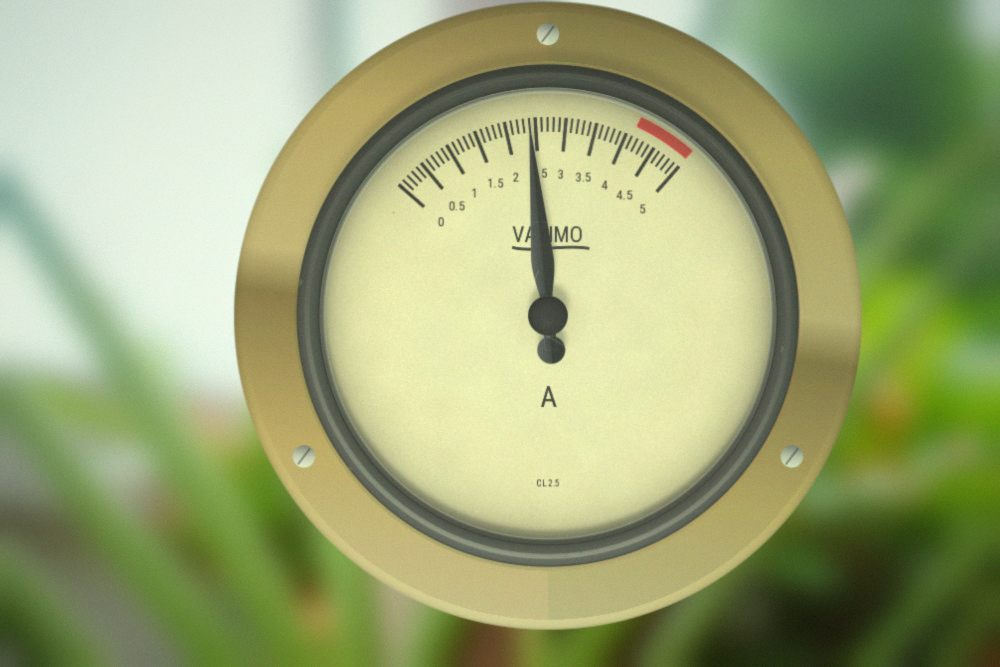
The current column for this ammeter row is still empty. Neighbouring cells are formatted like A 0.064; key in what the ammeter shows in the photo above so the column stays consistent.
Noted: A 2.4
